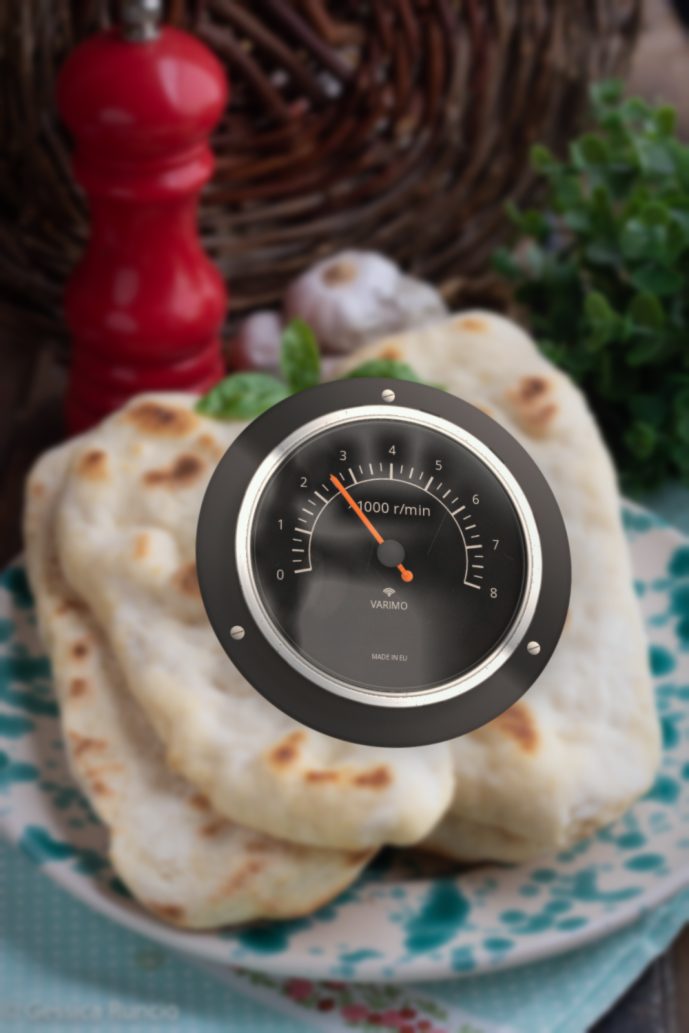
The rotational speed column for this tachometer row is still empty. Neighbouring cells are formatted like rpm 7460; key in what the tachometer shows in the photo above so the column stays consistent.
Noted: rpm 2500
